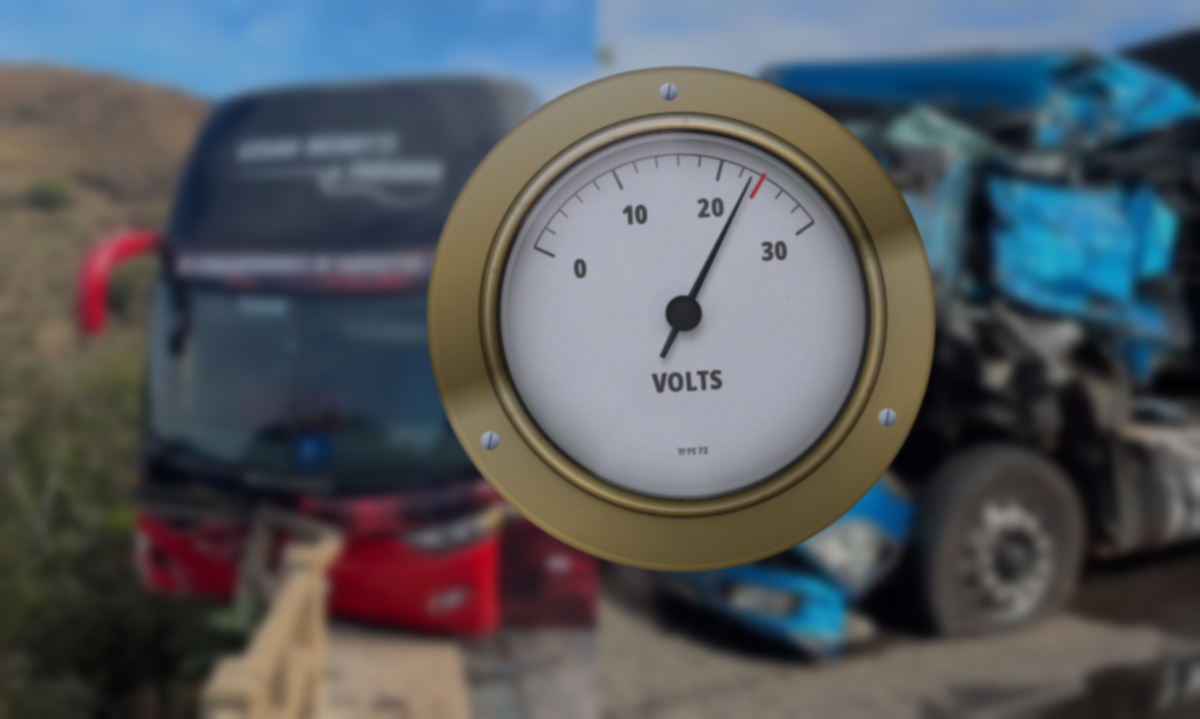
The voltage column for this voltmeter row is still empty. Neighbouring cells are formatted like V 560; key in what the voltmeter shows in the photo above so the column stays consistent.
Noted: V 23
